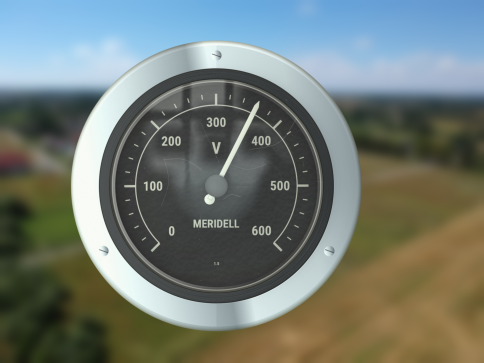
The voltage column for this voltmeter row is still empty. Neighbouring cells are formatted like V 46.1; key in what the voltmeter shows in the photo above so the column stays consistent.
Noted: V 360
